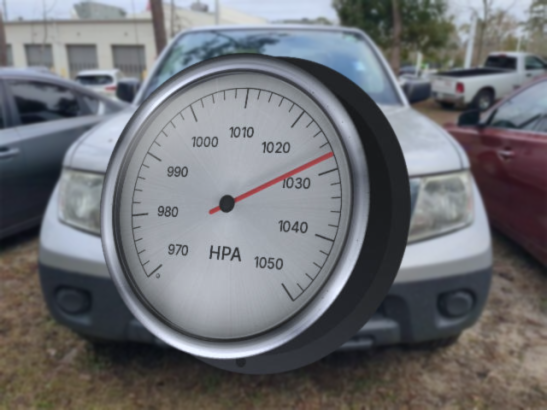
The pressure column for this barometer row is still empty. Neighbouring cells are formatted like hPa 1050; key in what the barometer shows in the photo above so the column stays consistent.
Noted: hPa 1028
